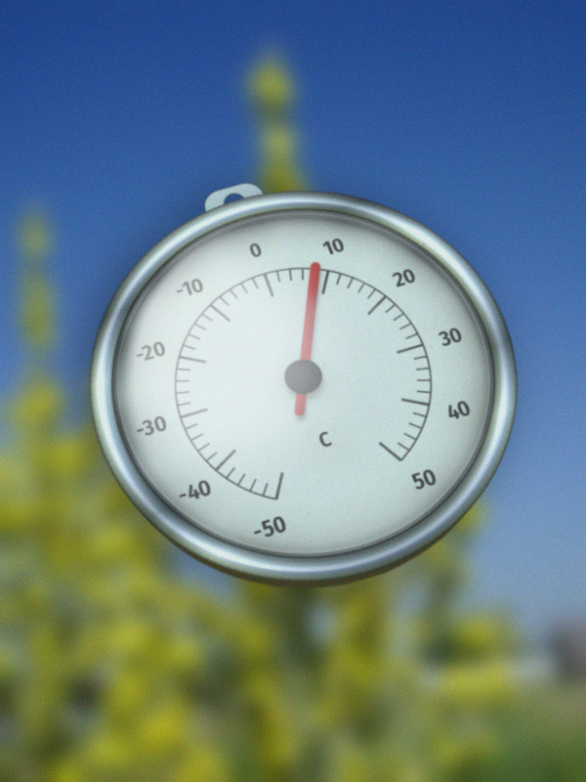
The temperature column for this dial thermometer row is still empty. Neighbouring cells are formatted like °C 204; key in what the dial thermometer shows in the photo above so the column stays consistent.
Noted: °C 8
